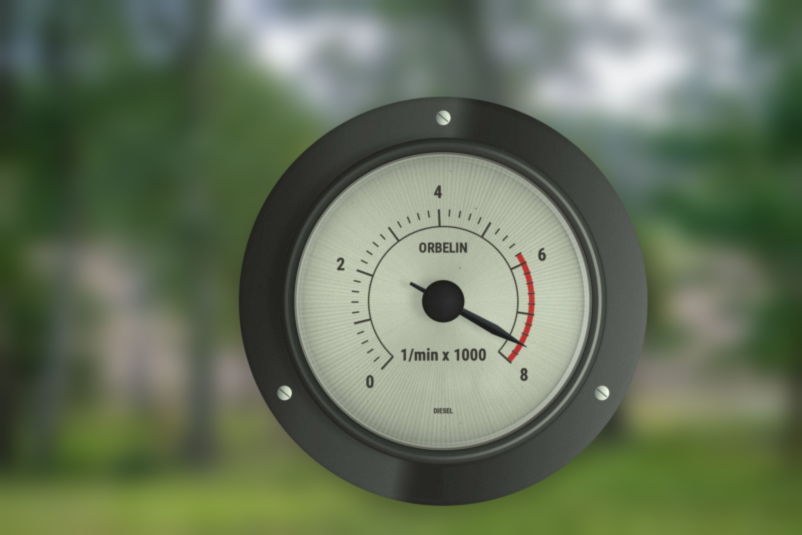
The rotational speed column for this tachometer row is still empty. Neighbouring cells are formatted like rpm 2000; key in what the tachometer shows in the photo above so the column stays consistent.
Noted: rpm 7600
